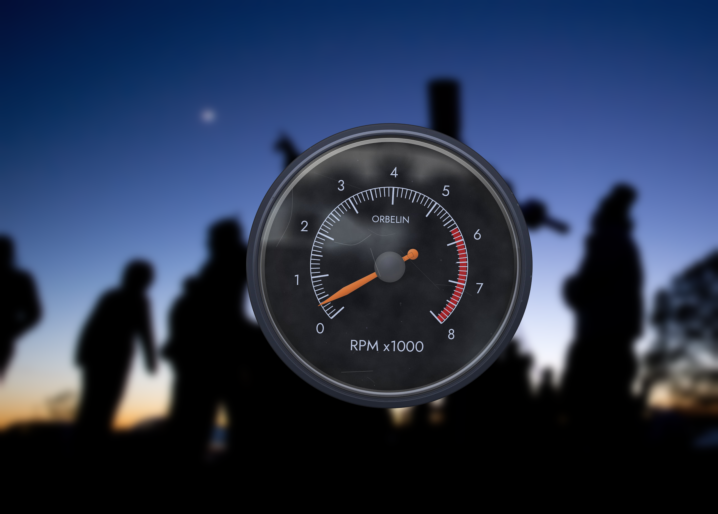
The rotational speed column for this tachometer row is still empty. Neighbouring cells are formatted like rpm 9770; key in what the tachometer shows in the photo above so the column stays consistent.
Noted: rpm 400
